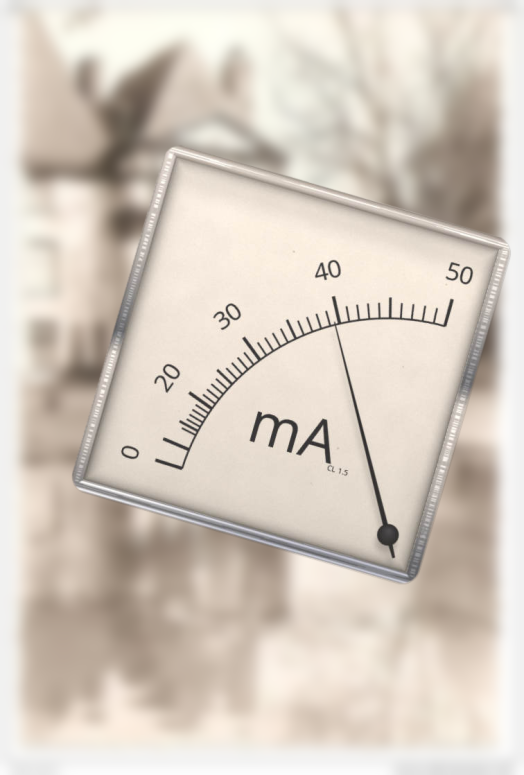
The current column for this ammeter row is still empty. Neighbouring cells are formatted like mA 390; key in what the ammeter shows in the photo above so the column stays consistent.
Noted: mA 39.5
